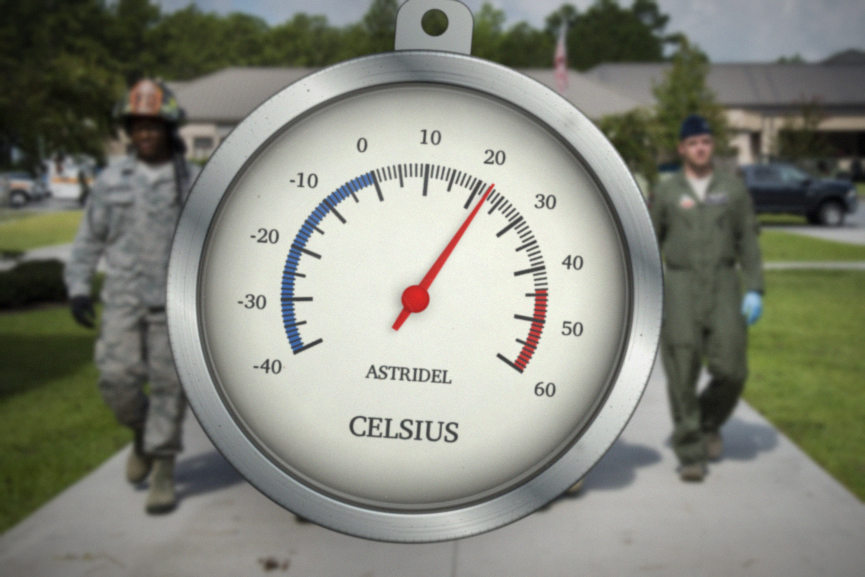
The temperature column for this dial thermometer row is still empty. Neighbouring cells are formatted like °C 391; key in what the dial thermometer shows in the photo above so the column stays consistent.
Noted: °C 22
